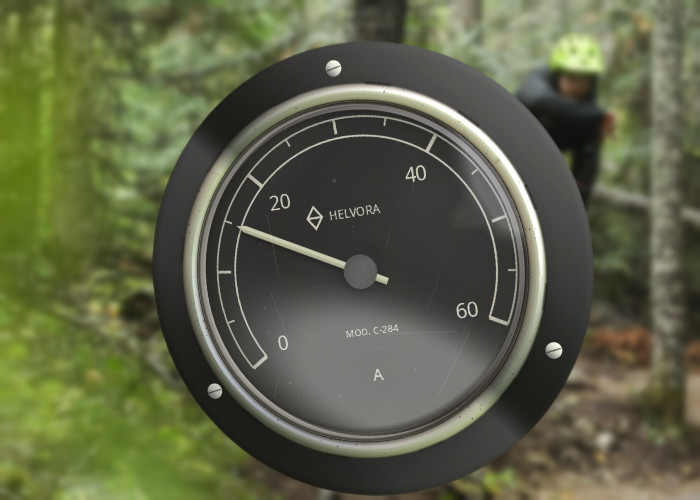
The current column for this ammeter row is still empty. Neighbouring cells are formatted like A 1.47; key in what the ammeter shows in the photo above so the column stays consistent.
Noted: A 15
